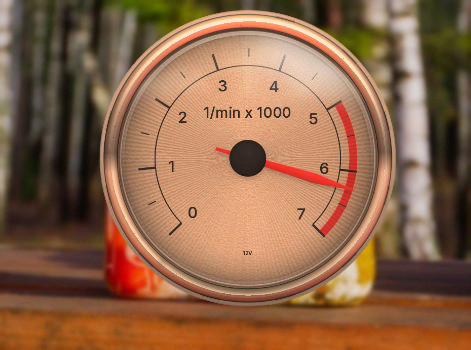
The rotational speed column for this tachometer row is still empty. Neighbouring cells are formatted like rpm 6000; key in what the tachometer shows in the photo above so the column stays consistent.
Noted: rpm 6250
